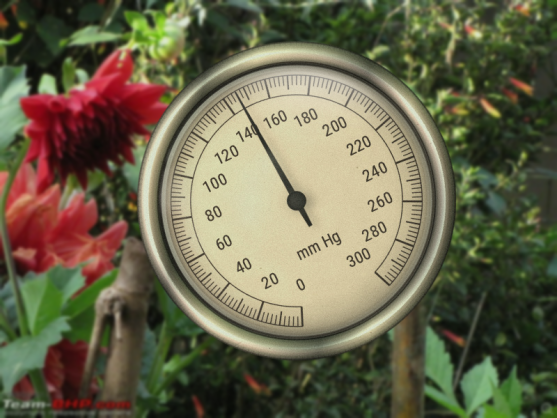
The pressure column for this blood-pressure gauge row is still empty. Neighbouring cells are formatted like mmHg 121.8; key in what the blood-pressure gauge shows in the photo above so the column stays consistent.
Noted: mmHg 146
